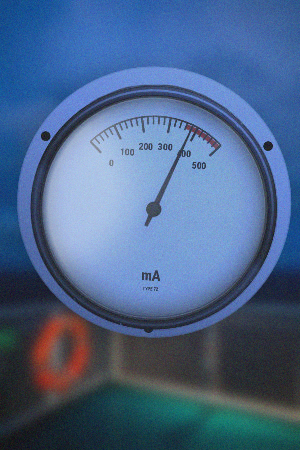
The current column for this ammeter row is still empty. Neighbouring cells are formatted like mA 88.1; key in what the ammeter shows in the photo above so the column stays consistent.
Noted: mA 380
